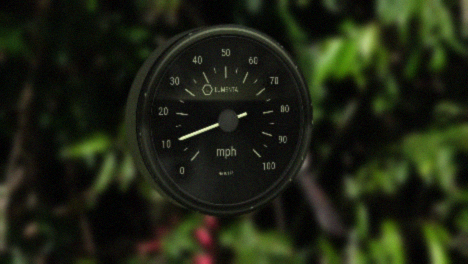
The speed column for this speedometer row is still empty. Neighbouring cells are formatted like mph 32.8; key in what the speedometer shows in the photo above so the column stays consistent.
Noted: mph 10
